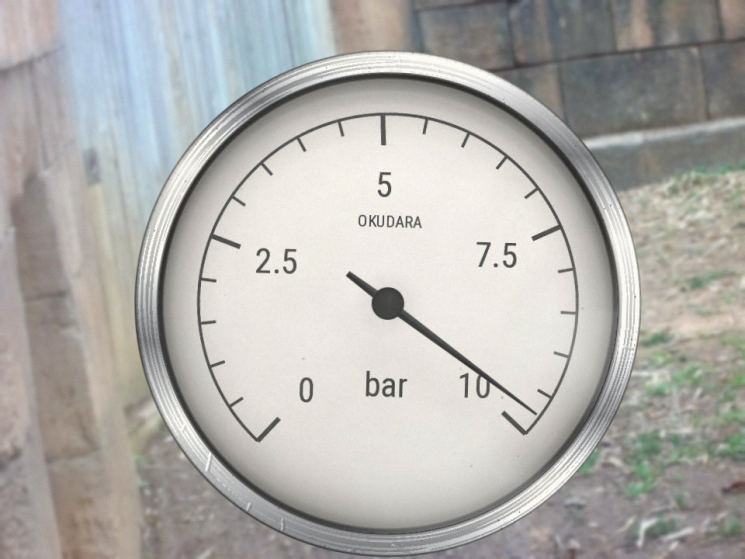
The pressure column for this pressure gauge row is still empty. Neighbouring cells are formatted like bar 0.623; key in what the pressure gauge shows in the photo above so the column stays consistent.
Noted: bar 9.75
